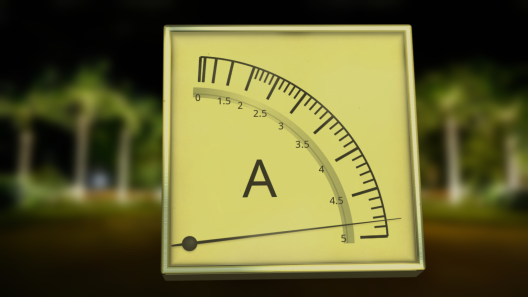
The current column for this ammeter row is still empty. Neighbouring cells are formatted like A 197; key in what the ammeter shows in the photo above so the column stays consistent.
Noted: A 4.85
